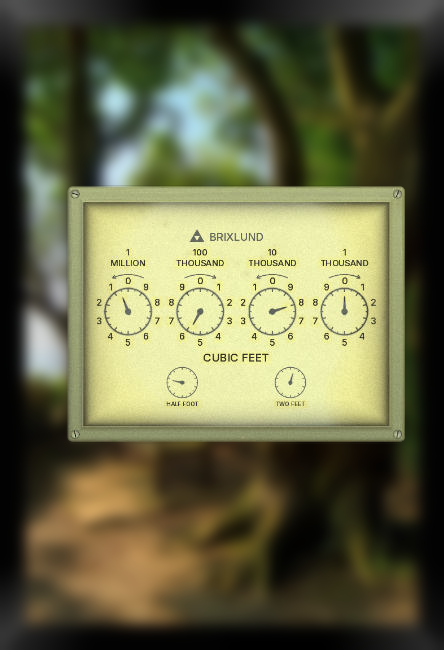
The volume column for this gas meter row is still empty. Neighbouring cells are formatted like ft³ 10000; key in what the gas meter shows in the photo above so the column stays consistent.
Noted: ft³ 58000
